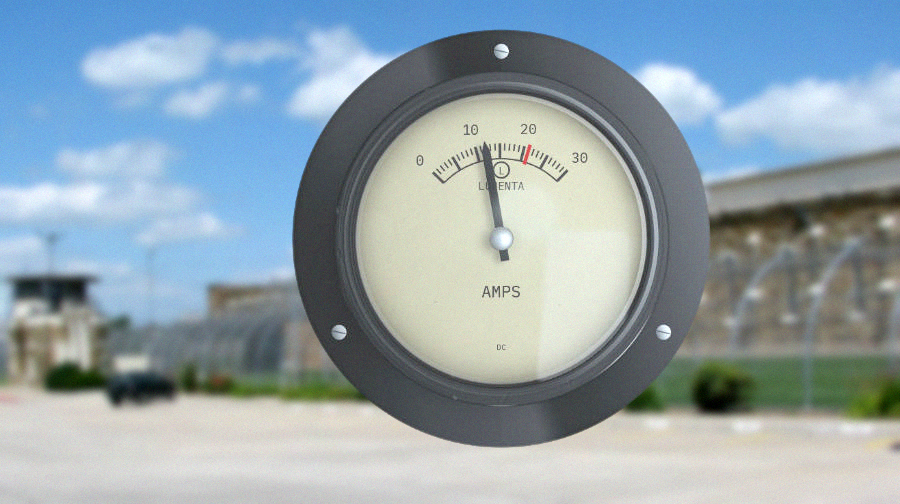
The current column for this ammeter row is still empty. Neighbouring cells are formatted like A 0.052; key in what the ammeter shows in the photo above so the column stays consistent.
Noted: A 12
